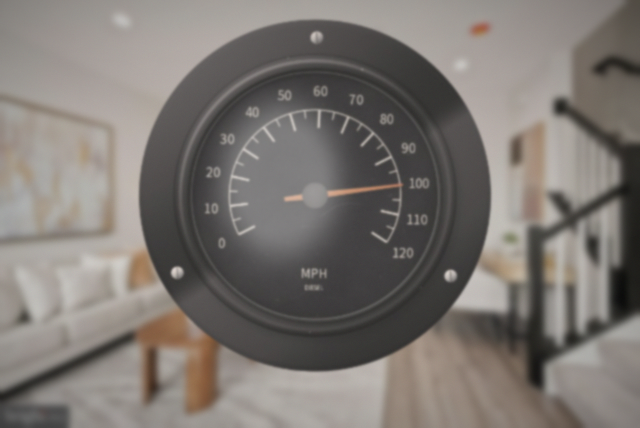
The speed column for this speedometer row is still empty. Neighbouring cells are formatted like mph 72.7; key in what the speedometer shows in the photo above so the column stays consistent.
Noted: mph 100
